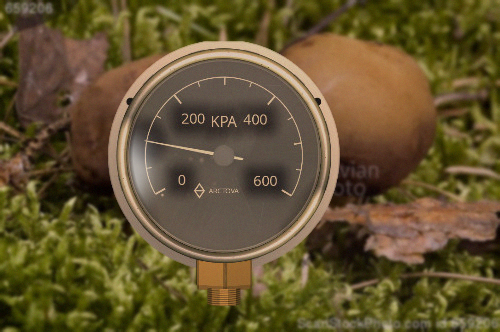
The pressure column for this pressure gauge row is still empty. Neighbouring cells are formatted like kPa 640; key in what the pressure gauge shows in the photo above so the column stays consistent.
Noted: kPa 100
